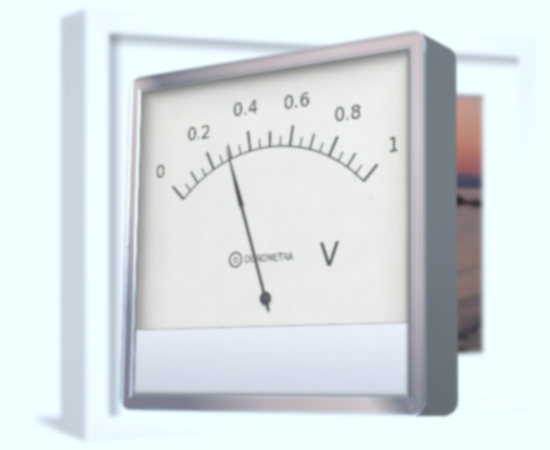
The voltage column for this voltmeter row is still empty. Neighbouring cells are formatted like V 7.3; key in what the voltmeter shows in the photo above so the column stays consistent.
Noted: V 0.3
